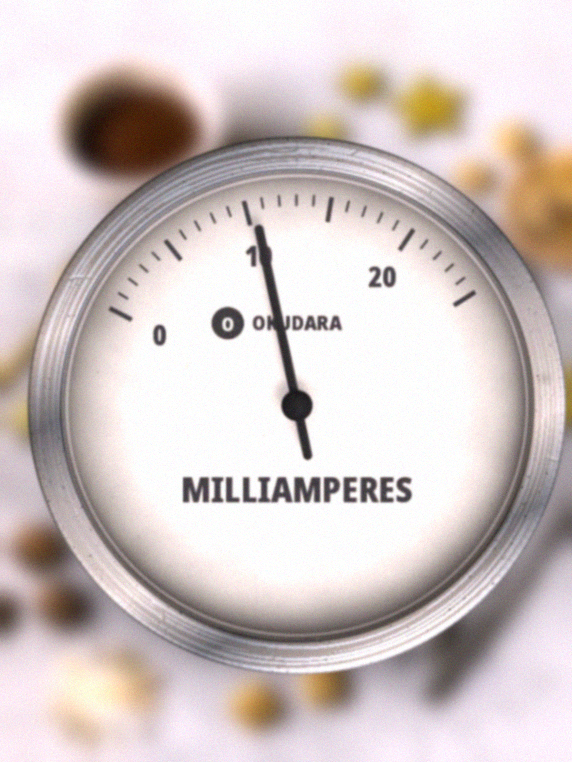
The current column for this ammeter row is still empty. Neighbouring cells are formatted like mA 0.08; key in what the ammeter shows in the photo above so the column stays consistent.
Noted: mA 10.5
